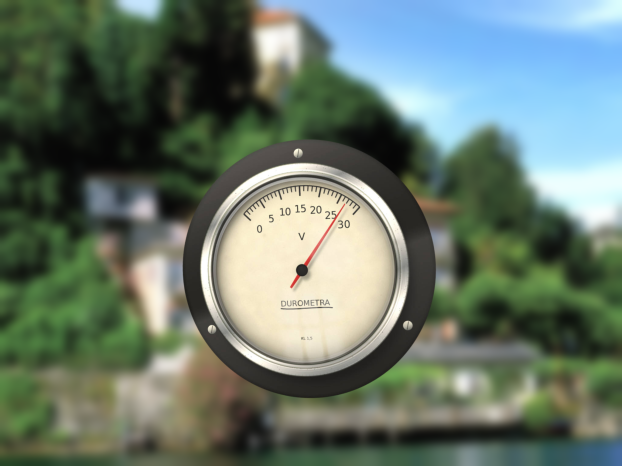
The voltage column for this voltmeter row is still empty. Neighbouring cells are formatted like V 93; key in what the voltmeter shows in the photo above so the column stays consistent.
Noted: V 27
